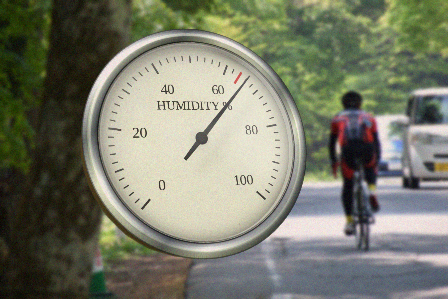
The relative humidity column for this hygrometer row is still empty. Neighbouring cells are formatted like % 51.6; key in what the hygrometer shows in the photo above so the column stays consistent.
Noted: % 66
